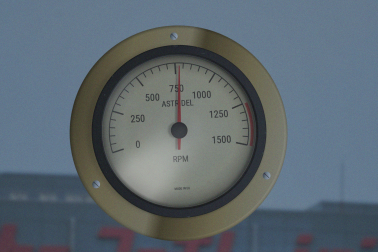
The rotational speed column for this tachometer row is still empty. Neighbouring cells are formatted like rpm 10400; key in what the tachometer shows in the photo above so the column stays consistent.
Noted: rpm 775
